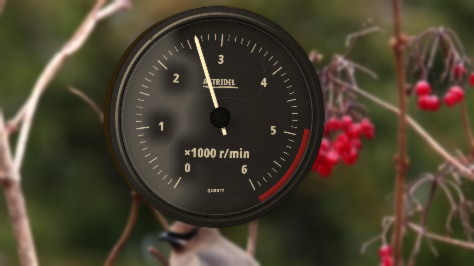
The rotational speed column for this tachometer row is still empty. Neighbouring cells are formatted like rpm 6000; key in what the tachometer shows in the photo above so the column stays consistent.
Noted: rpm 2600
